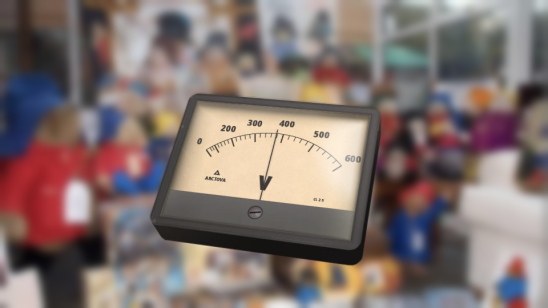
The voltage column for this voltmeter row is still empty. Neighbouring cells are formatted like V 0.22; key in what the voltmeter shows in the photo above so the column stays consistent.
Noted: V 380
